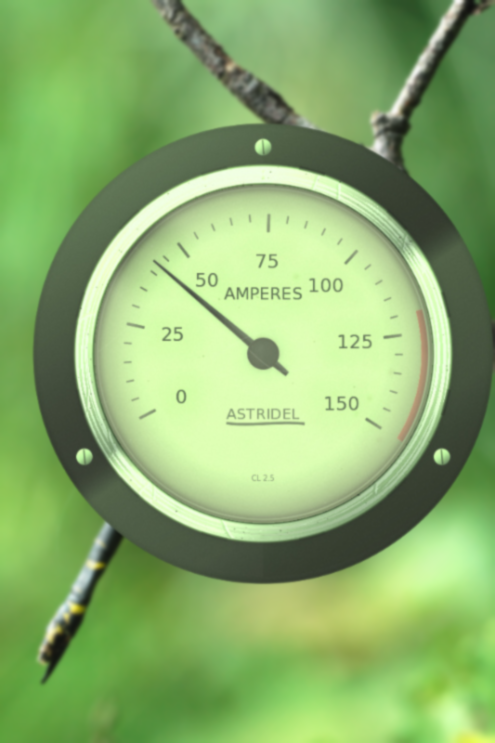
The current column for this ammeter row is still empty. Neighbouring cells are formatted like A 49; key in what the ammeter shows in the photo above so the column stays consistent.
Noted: A 42.5
